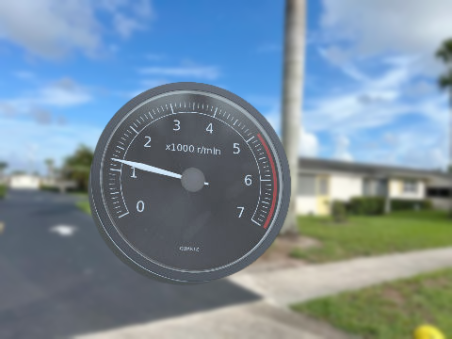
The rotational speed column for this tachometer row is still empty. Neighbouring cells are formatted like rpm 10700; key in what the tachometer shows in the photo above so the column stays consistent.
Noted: rpm 1200
